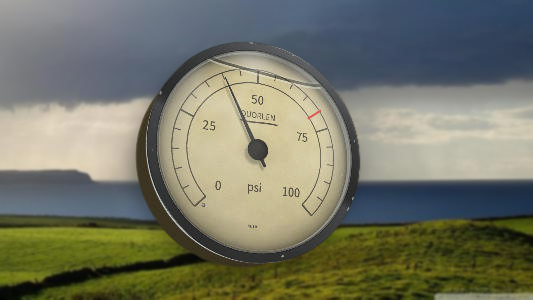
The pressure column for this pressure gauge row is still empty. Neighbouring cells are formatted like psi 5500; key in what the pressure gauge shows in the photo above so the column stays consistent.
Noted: psi 40
